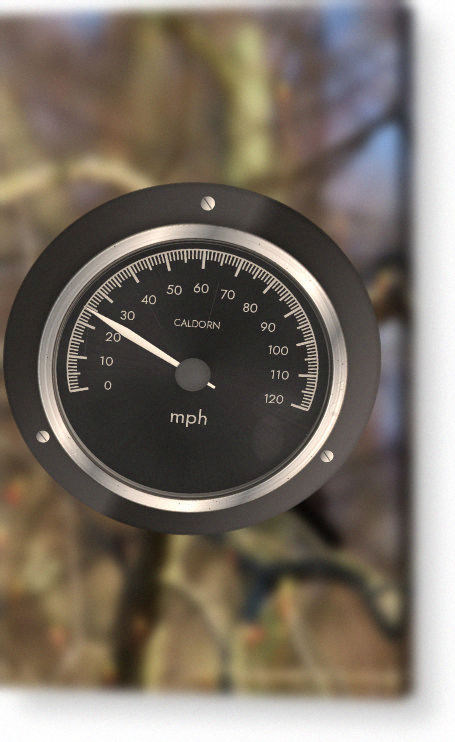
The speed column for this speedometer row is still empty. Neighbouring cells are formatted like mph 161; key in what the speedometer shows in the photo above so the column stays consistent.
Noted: mph 25
